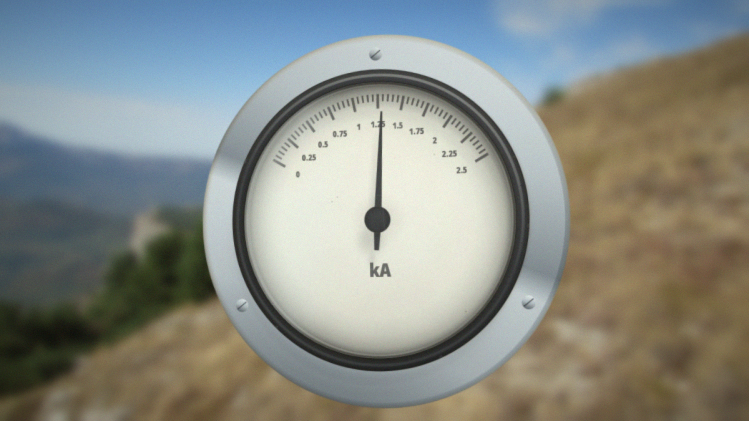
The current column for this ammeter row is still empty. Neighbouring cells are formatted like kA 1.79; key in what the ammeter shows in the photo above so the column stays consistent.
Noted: kA 1.3
